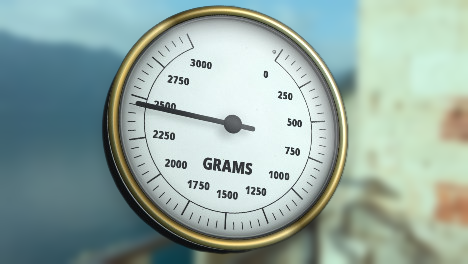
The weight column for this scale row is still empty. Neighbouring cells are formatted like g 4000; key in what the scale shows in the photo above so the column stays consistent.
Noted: g 2450
